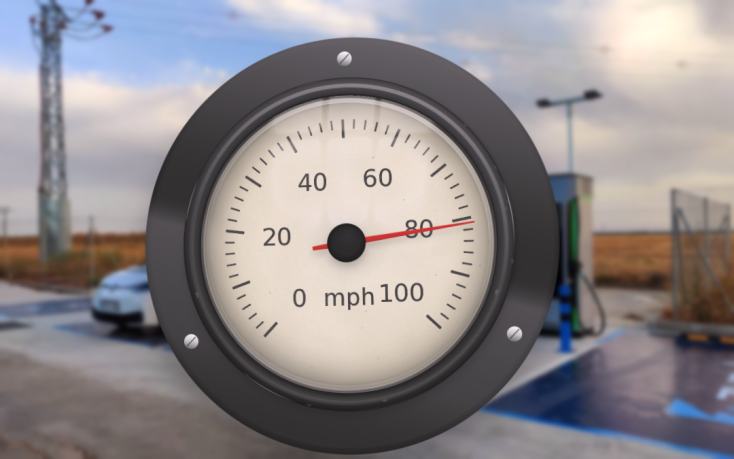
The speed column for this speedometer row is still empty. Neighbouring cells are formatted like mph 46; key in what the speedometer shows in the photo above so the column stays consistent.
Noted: mph 81
